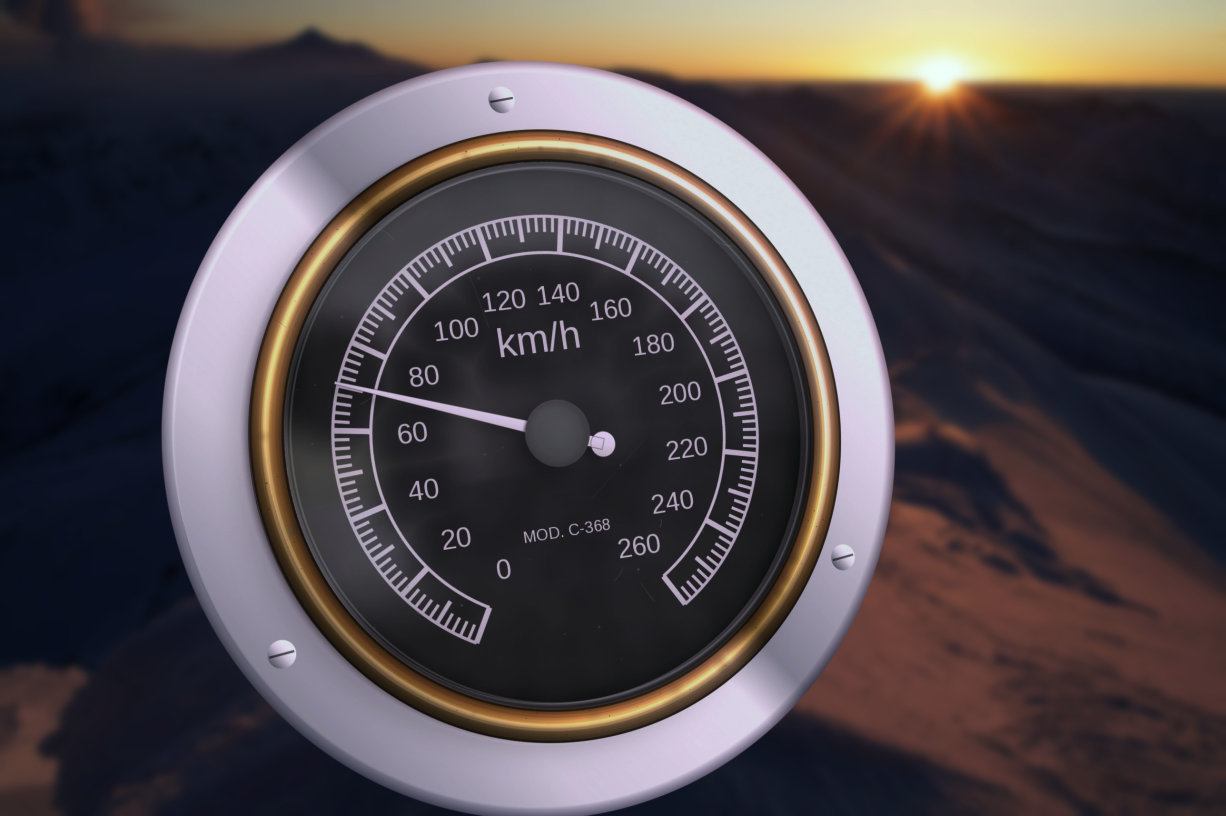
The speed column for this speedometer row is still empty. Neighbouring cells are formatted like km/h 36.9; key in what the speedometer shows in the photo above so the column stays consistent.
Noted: km/h 70
